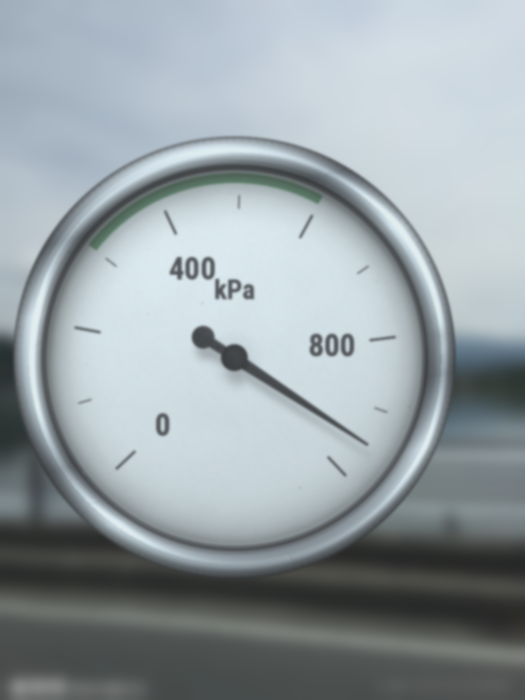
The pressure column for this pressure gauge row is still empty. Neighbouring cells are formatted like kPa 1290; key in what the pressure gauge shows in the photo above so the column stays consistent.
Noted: kPa 950
